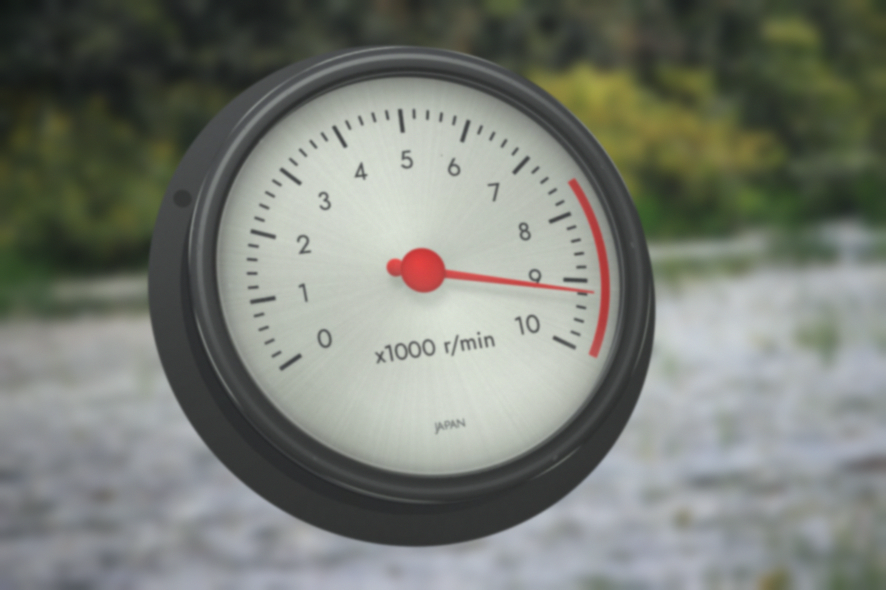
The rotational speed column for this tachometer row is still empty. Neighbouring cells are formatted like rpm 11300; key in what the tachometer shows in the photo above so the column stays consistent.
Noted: rpm 9200
